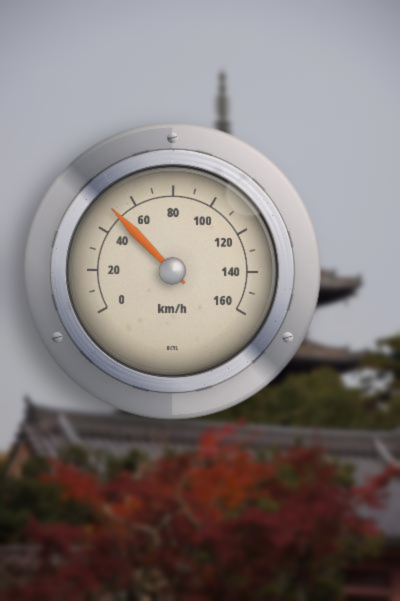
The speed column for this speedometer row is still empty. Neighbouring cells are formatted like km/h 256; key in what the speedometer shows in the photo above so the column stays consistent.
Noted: km/h 50
